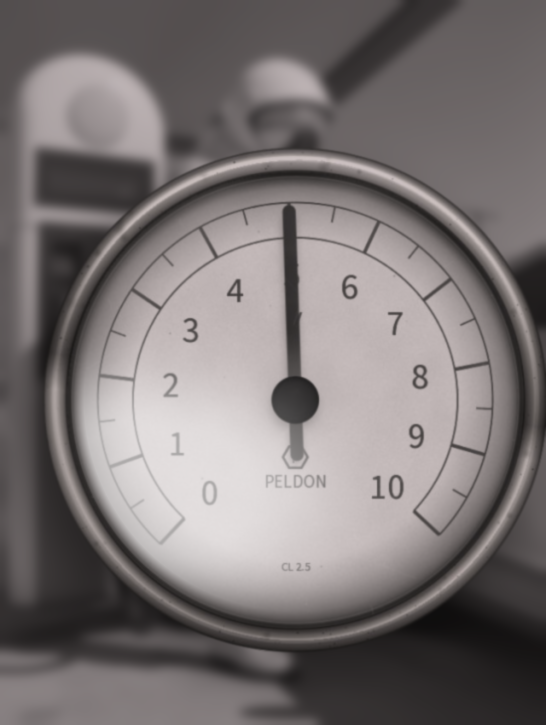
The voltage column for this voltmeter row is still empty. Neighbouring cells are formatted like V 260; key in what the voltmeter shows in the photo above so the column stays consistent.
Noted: V 5
